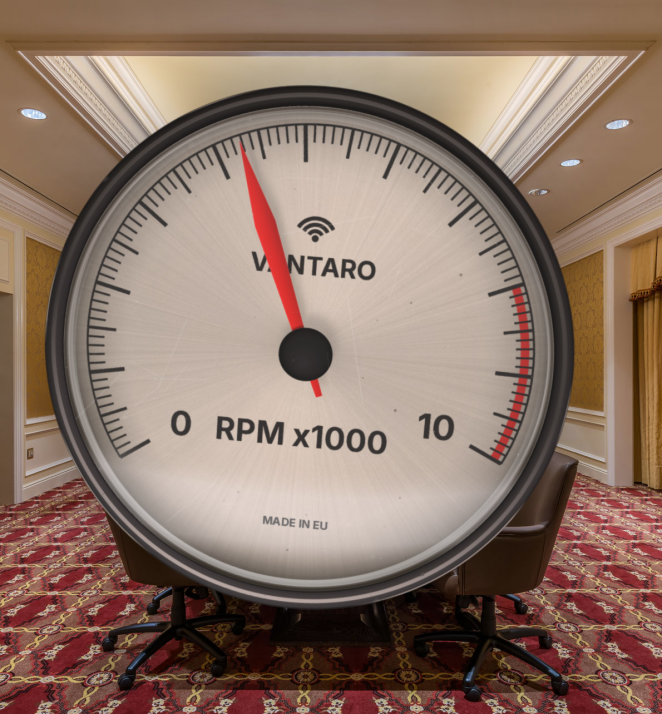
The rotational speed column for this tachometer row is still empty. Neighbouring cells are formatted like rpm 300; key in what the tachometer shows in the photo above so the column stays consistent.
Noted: rpm 4300
